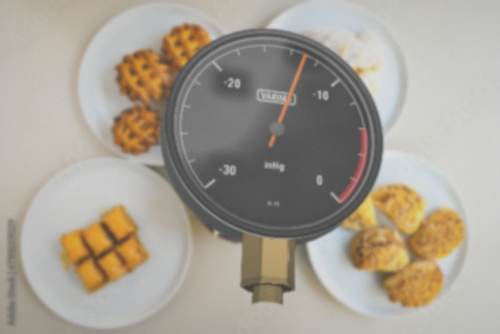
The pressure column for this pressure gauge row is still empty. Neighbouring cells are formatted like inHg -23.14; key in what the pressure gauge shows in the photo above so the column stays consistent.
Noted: inHg -13
